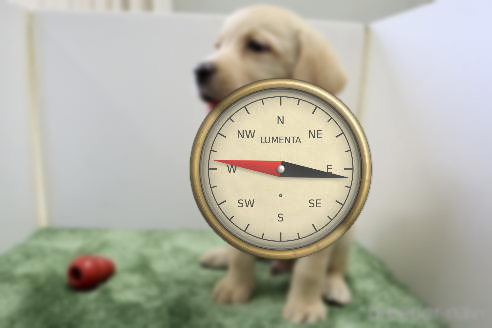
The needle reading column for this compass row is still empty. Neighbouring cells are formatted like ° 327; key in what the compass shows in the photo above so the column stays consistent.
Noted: ° 277.5
